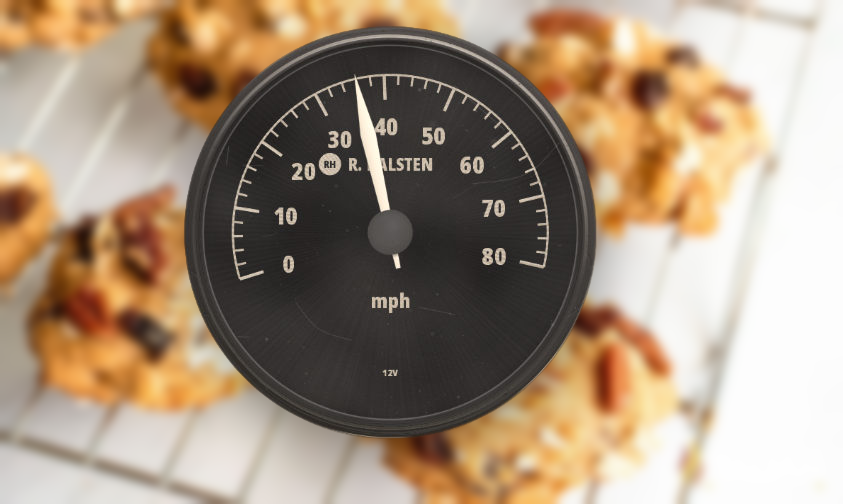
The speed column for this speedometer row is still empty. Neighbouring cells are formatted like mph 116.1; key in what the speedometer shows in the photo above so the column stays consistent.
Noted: mph 36
